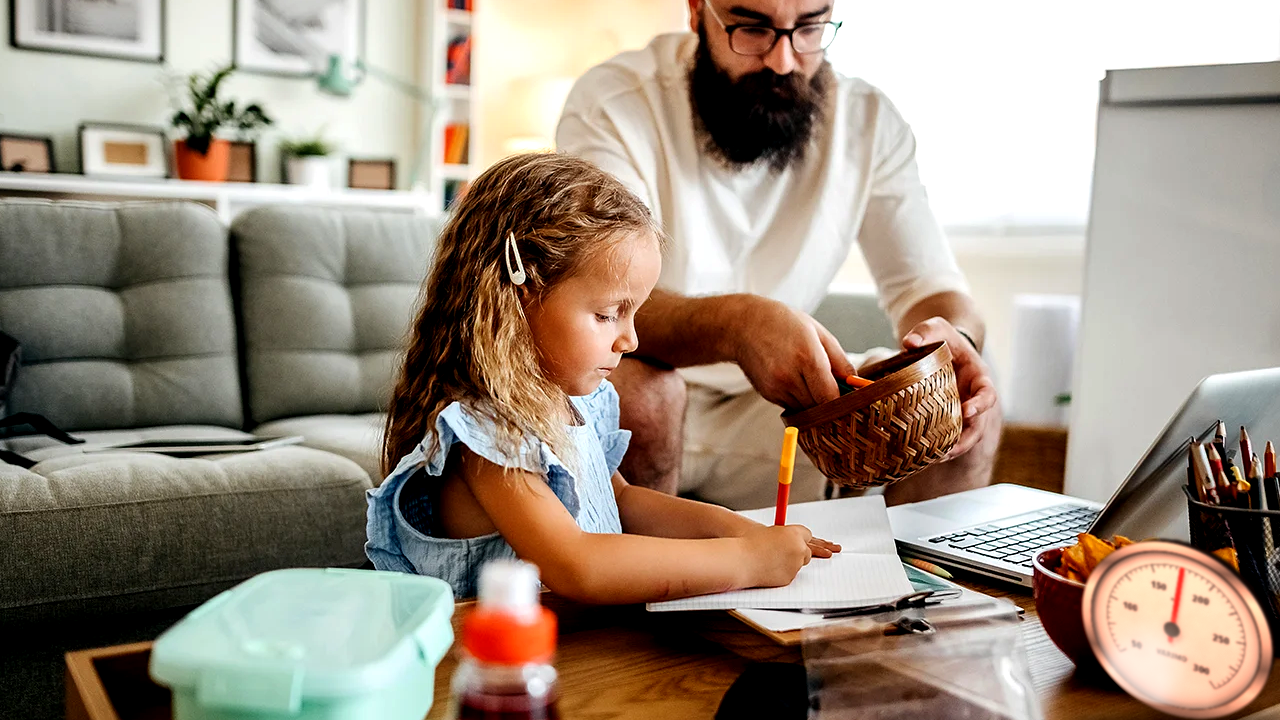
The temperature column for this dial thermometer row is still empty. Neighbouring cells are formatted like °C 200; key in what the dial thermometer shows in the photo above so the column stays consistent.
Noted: °C 175
